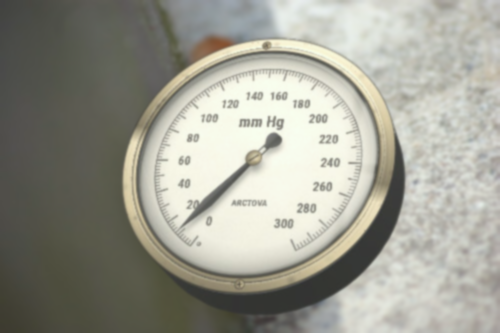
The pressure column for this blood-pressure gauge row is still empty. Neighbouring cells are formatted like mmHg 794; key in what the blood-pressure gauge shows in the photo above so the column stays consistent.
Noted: mmHg 10
